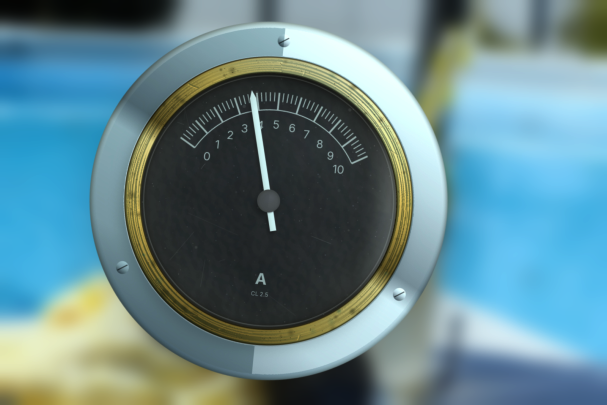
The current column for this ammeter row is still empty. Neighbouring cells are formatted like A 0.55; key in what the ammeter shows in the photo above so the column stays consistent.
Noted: A 3.8
